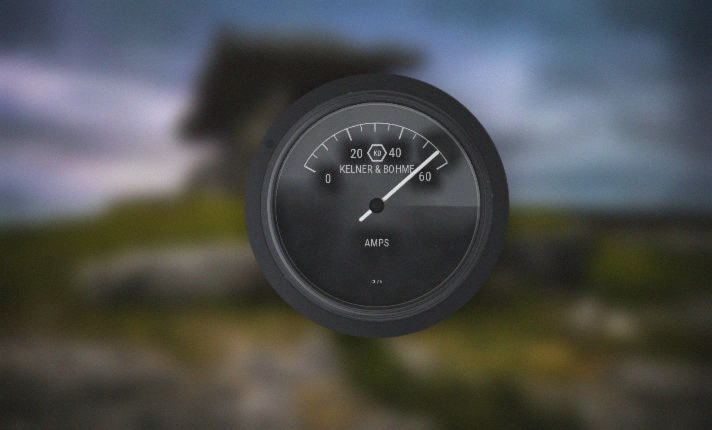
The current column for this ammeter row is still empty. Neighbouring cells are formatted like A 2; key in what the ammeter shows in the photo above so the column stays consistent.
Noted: A 55
